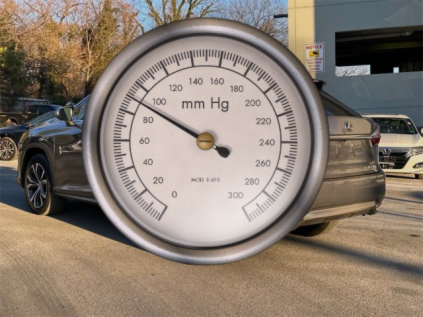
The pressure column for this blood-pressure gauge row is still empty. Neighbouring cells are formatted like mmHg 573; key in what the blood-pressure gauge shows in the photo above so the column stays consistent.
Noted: mmHg 90
